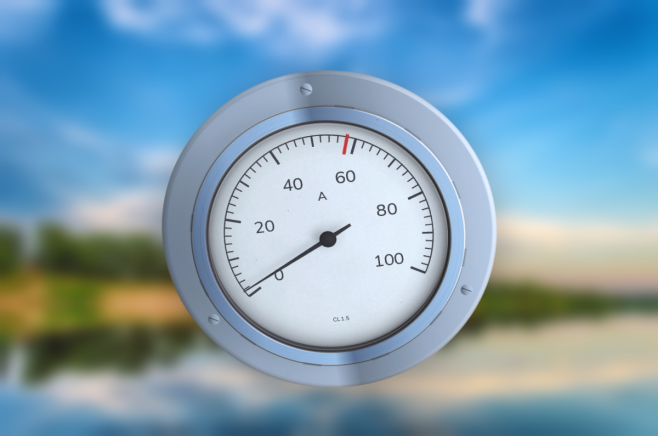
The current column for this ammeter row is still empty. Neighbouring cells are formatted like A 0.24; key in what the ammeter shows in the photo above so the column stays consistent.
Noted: A 2
